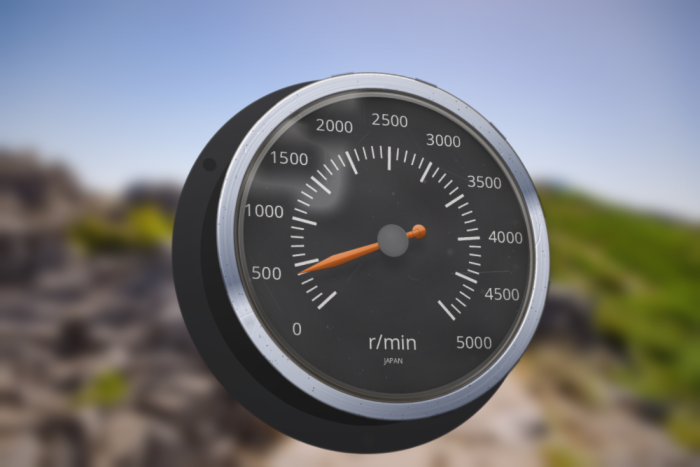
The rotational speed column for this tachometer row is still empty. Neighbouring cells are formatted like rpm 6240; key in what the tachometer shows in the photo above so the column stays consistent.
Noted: rpm 400
